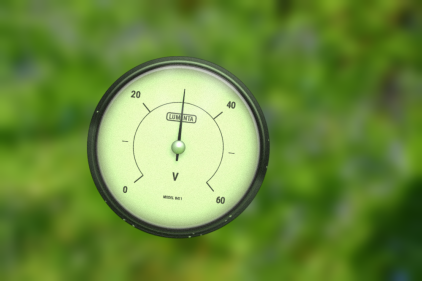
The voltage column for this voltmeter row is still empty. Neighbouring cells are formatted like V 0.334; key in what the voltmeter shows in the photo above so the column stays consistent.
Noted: V 30
